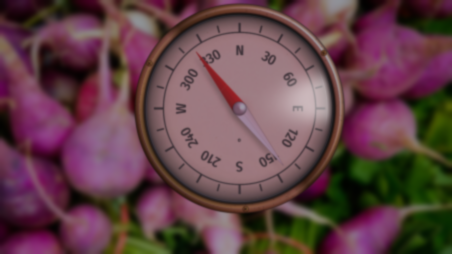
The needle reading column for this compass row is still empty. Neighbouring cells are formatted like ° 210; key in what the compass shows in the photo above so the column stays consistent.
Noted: ° 322.5
